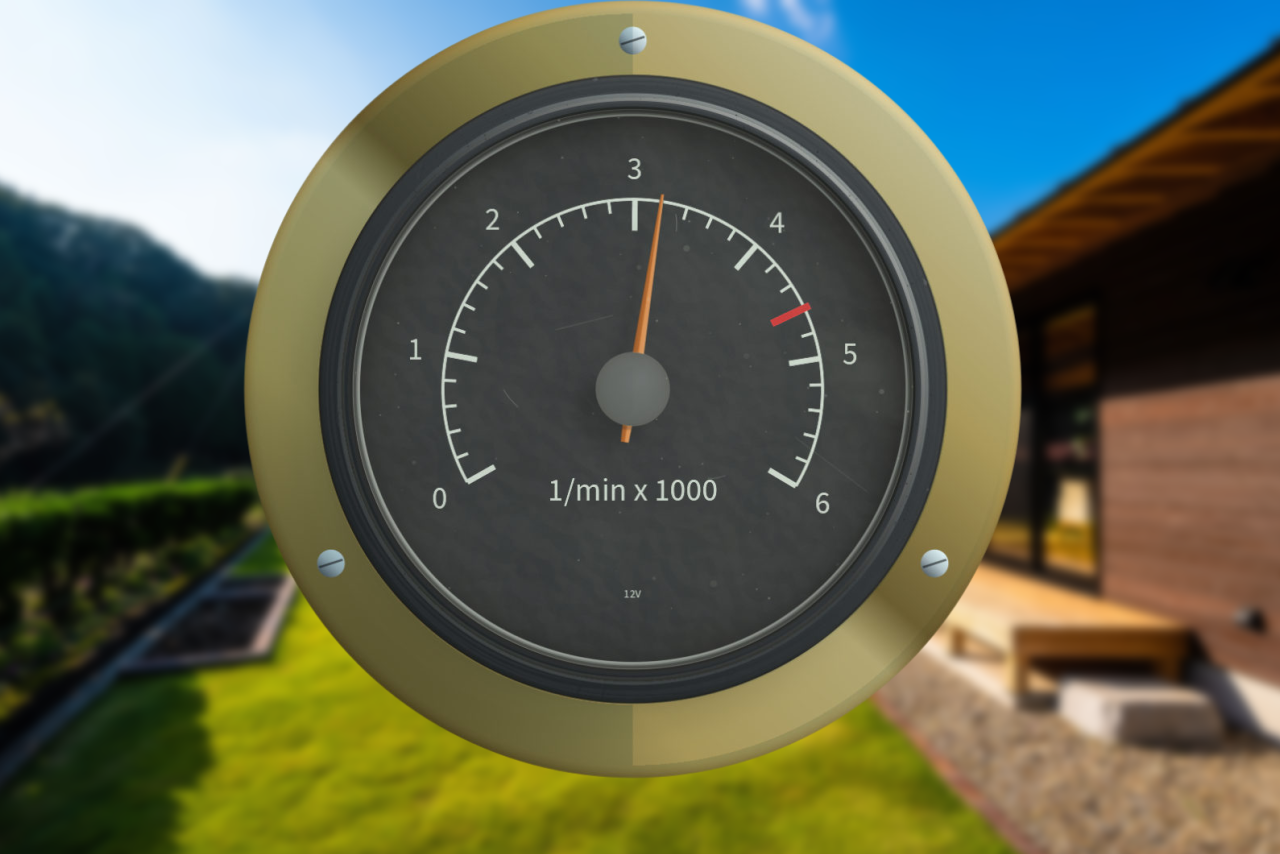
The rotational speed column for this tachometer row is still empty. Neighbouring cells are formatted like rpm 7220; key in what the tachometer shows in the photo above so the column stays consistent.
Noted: rpm 3200
